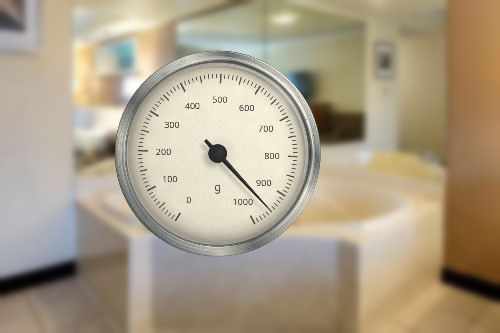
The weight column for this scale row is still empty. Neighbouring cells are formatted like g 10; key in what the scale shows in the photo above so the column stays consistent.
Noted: g 950
